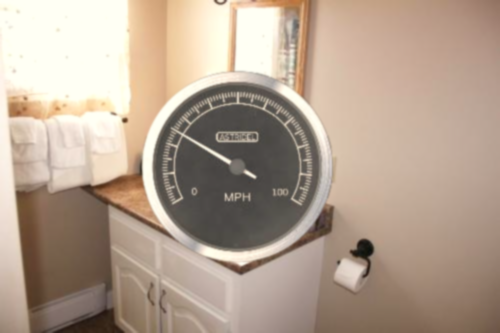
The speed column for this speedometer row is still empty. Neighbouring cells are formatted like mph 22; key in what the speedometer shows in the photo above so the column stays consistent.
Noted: mph 25
